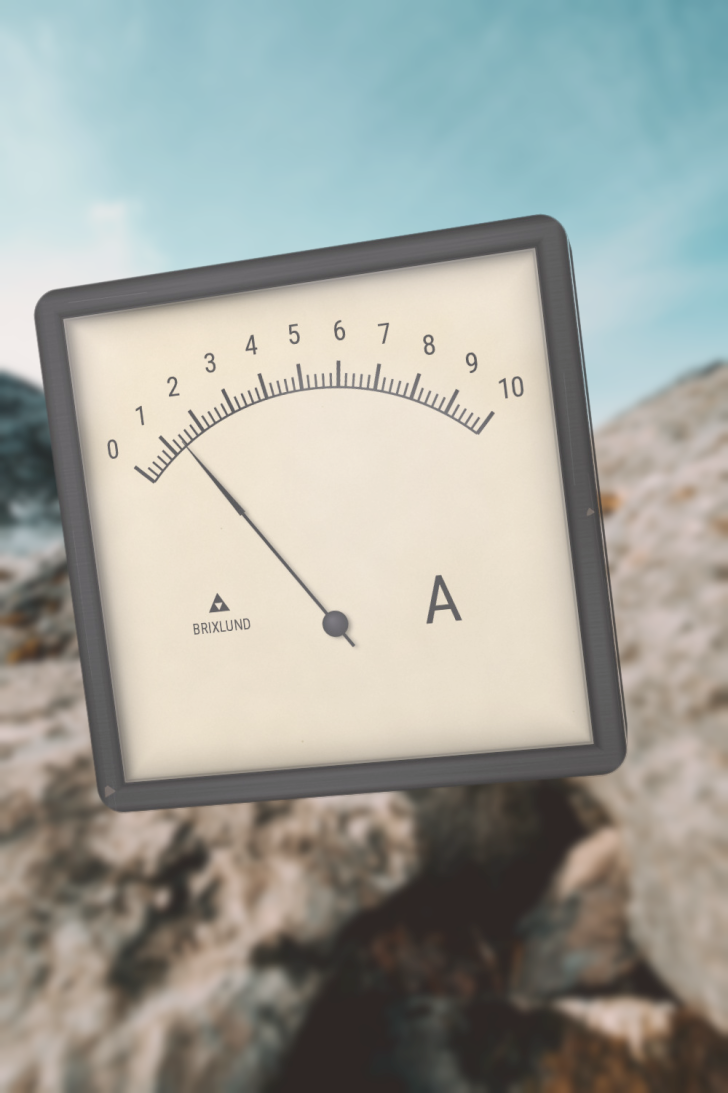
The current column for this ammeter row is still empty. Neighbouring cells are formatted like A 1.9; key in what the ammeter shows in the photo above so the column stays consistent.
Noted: A 1.4
